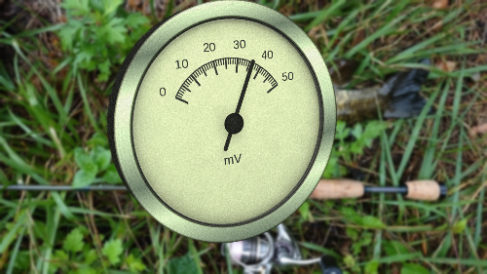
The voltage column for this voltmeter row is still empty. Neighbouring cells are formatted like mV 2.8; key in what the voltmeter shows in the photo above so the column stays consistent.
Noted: mV 35
